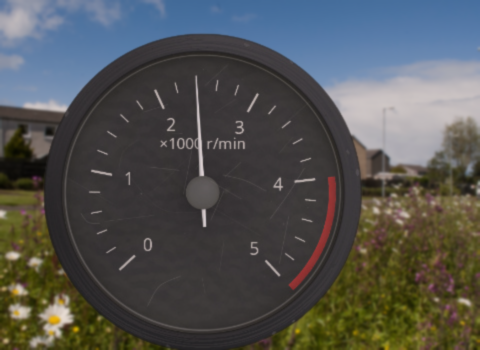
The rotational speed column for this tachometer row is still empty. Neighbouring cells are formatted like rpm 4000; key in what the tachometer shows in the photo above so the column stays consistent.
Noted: rpm 2400
